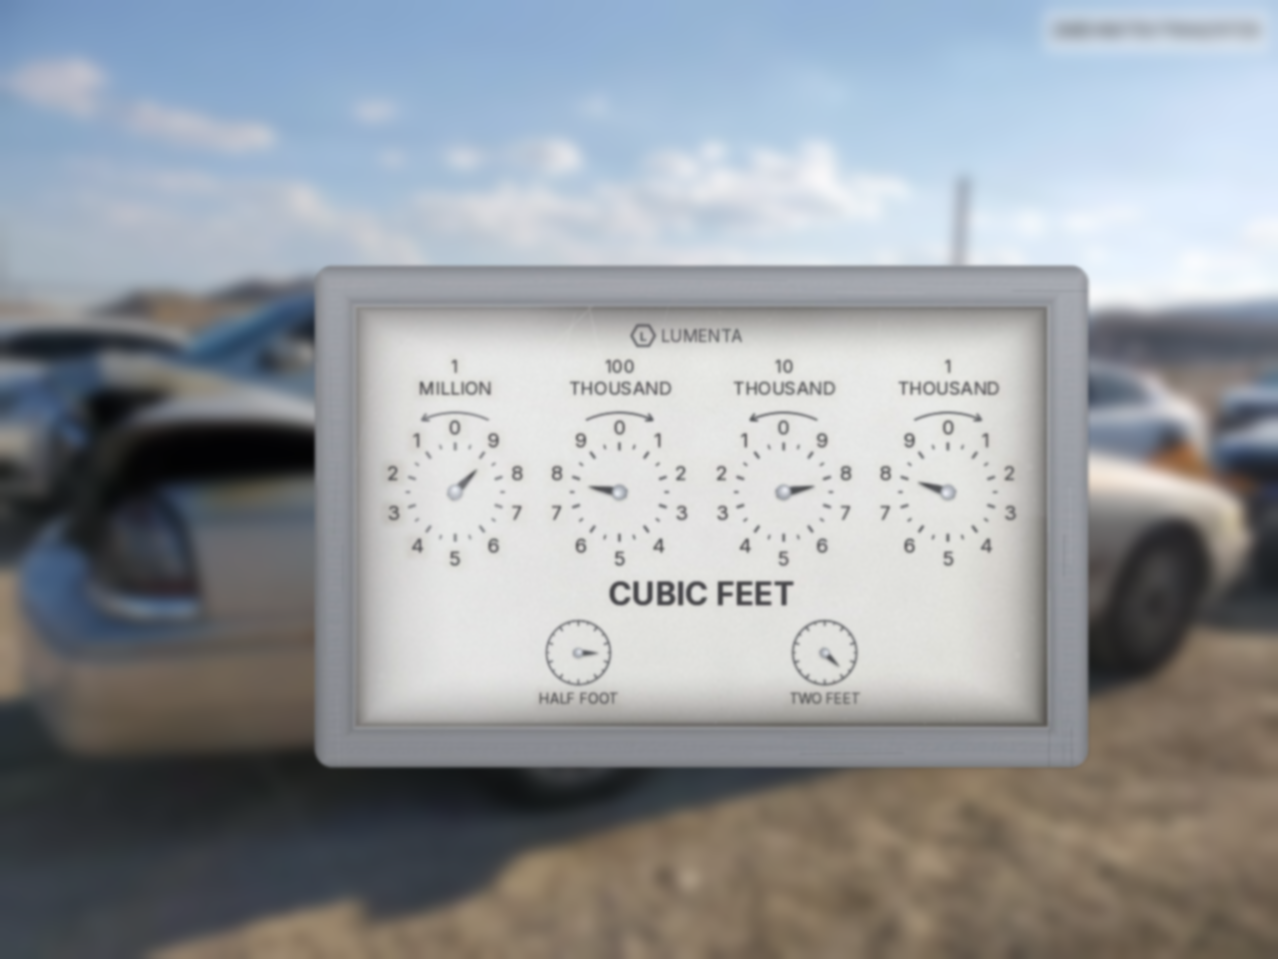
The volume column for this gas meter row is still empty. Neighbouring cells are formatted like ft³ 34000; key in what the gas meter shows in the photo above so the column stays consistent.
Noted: ft³ 877800
